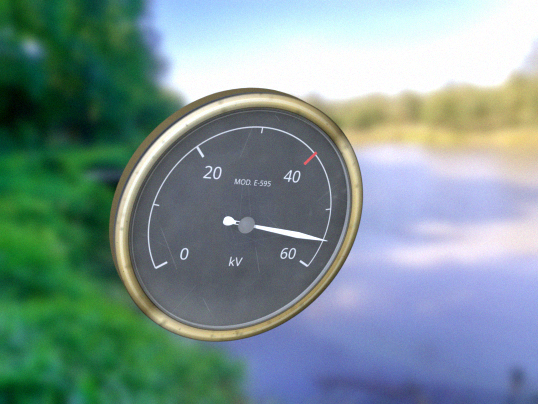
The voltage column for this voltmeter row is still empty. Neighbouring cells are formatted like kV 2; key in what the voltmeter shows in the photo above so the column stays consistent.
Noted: kV 55
